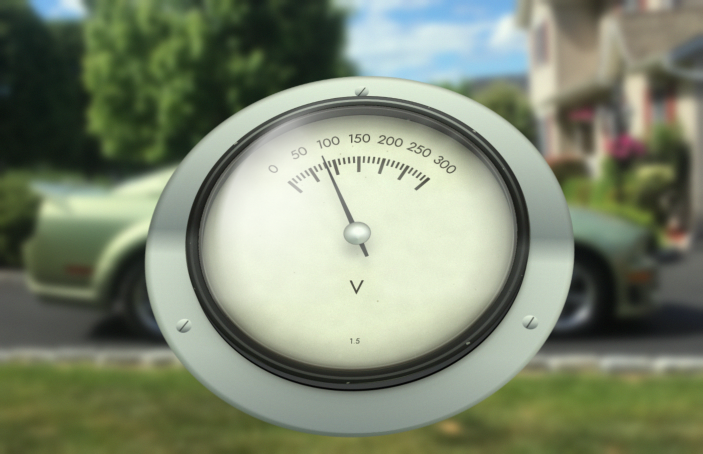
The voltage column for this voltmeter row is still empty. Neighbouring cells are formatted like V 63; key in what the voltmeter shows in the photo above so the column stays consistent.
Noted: V 80
